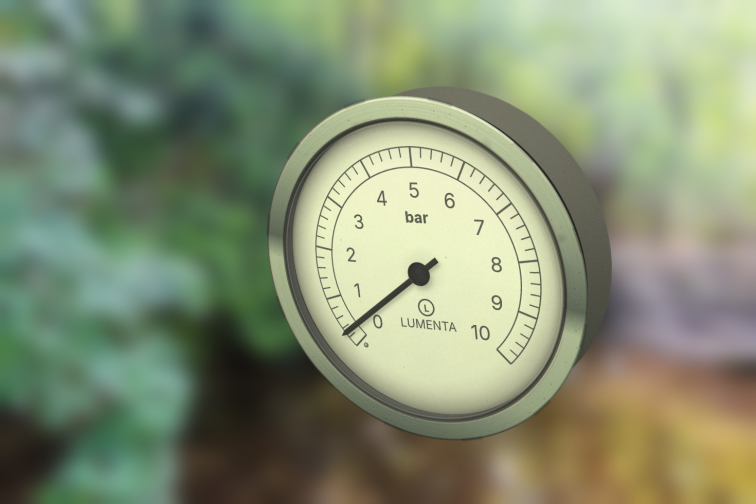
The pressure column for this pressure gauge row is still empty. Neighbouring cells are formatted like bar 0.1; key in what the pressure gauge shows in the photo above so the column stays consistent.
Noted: bar 0.3
